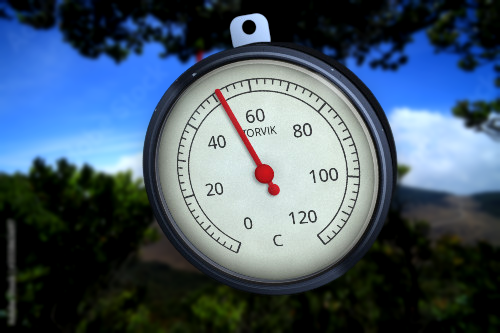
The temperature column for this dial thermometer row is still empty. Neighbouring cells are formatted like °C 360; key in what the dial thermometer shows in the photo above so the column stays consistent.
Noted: °C 52
